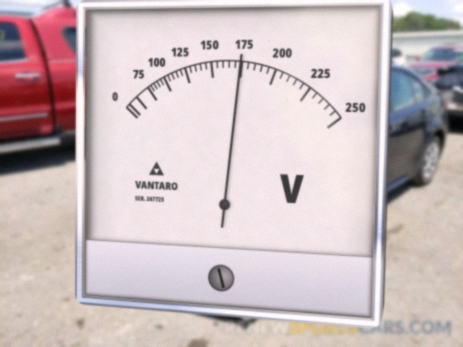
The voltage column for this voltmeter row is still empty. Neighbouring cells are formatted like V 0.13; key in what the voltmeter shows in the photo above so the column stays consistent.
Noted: V 175
